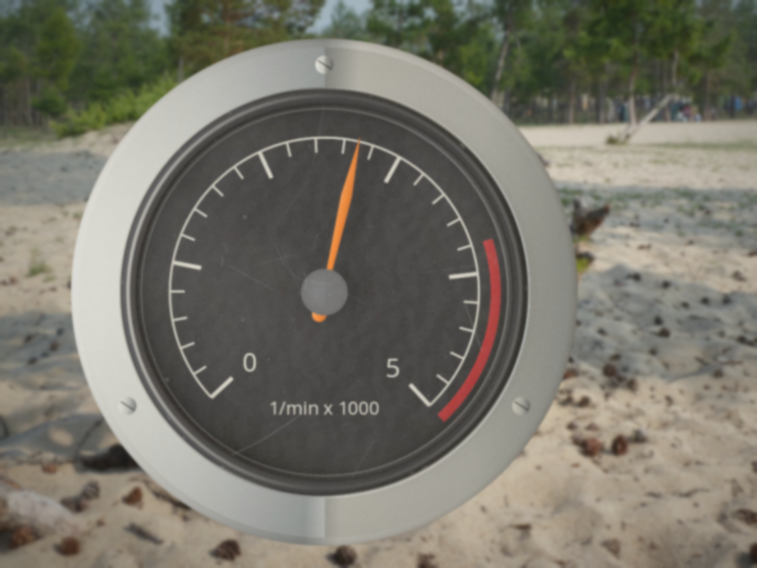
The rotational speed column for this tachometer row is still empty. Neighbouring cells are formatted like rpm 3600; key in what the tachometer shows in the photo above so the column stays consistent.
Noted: rpm 2700
